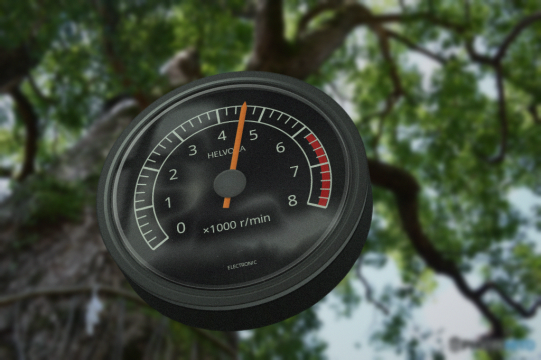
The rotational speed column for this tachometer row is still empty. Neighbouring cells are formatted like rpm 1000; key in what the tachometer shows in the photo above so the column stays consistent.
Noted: rpm 4600
